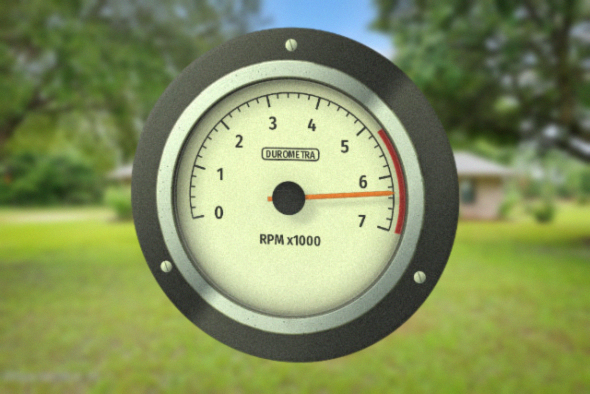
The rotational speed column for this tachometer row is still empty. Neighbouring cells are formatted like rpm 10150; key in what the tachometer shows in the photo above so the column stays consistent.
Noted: rpm 6300
